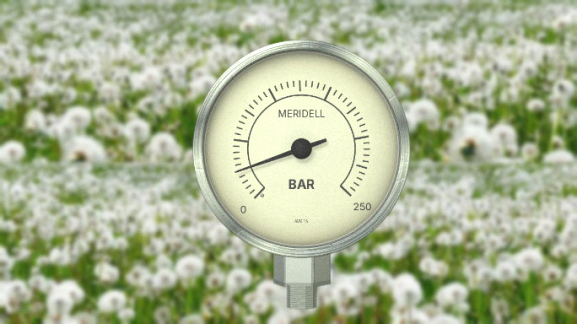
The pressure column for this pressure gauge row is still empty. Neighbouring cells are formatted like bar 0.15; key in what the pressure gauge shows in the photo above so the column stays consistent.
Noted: bar 25
